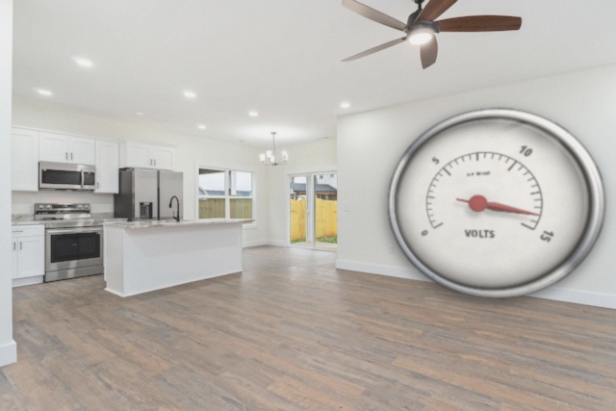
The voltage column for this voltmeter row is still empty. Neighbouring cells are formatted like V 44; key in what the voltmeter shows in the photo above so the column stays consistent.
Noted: V 14
